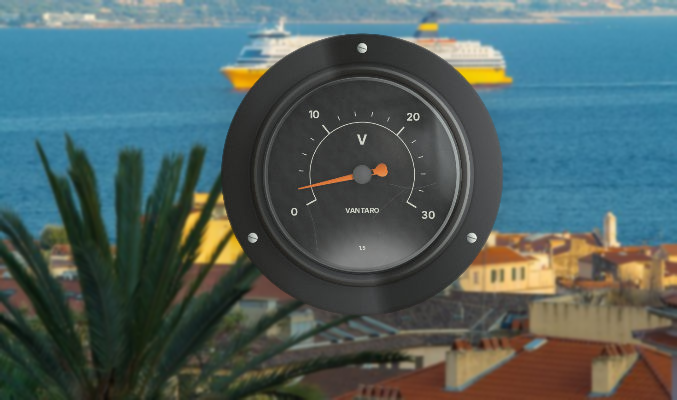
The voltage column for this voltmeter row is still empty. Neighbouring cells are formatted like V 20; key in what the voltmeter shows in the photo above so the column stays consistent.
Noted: V 2
